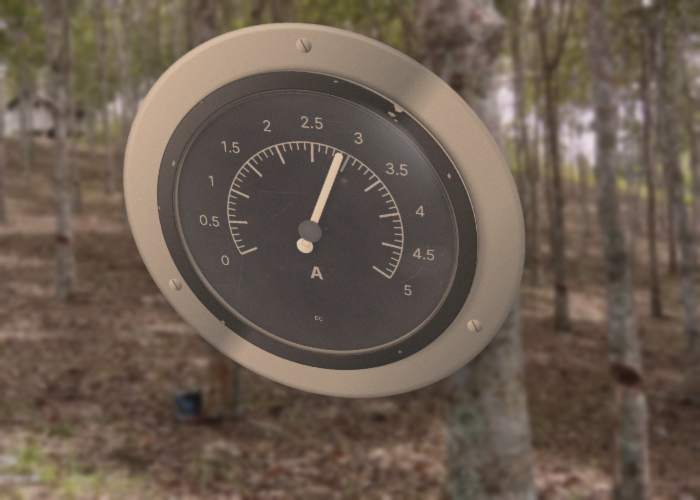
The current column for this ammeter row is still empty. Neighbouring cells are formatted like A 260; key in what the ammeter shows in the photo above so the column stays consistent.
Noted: A 2.9
